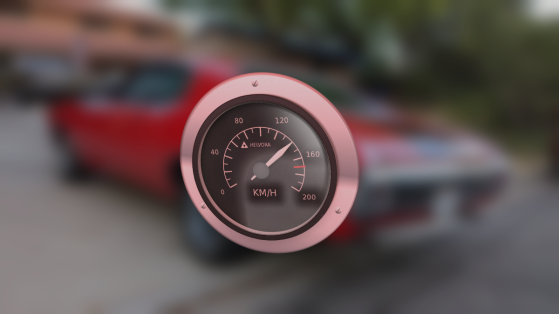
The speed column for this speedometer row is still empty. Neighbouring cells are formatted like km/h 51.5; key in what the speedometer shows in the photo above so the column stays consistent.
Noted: km/h 140
